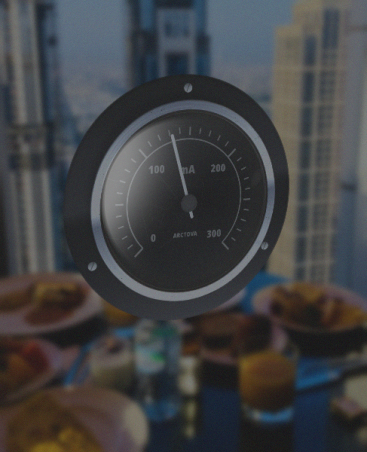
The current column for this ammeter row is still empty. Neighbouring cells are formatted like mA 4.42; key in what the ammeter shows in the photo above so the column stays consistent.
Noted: mA 130
